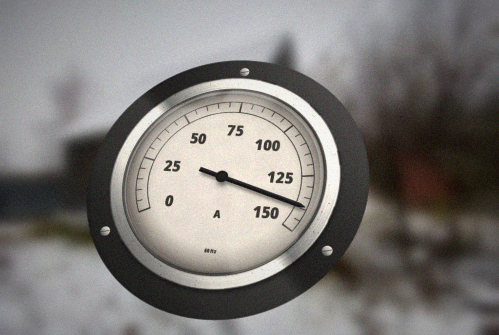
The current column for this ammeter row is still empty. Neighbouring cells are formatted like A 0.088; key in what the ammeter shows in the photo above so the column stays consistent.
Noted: A 140
